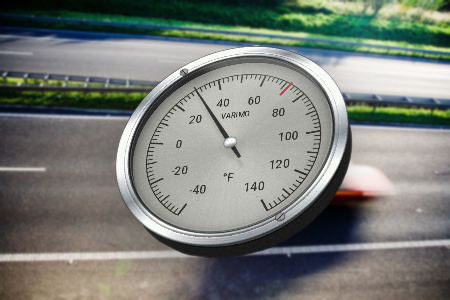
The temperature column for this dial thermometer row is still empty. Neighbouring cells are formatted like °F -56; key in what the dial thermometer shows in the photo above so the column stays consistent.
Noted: °F 30
